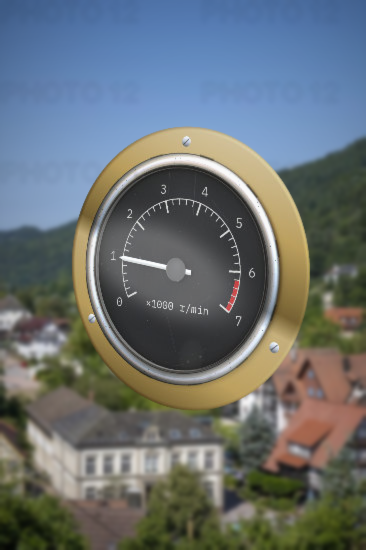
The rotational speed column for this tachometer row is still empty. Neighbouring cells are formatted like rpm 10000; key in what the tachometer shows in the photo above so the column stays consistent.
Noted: rpm 1000
